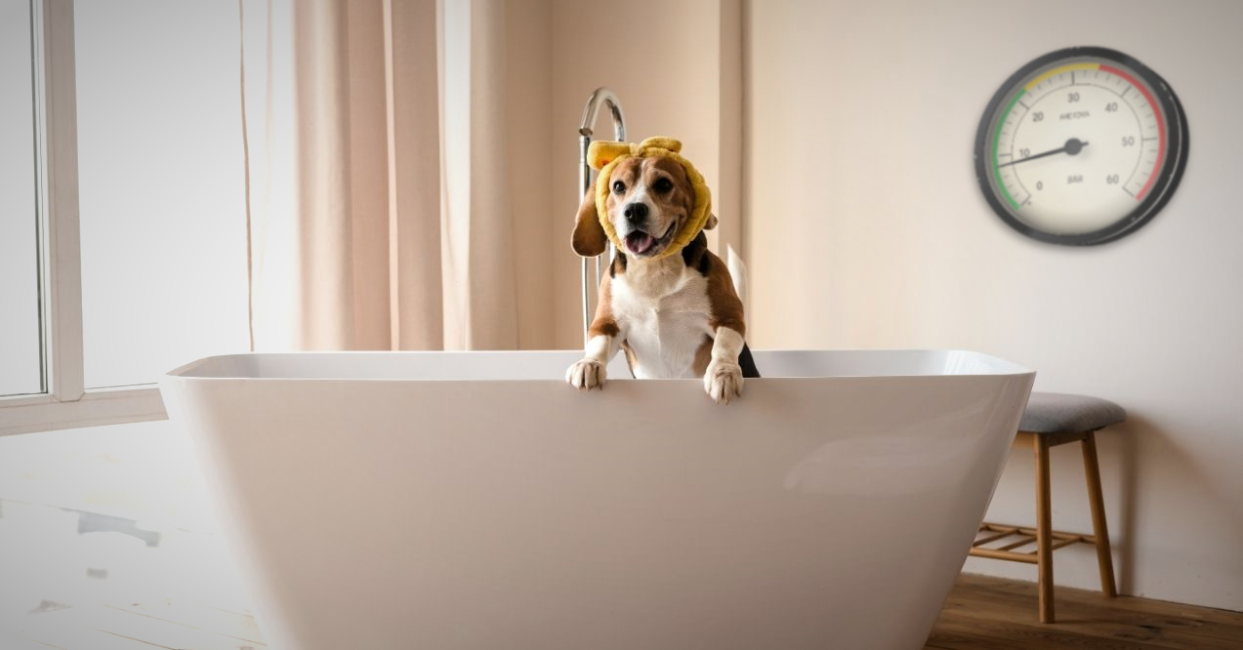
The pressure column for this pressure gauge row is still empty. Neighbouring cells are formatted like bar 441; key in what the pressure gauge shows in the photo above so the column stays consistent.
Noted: bar 8
